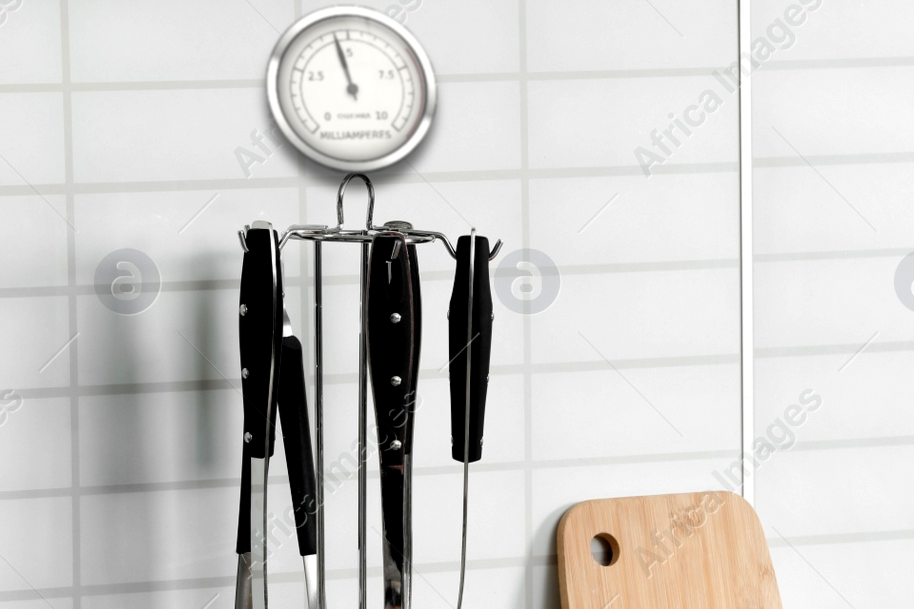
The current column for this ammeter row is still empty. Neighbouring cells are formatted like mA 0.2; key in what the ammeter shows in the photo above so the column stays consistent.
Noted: mA 4.5
